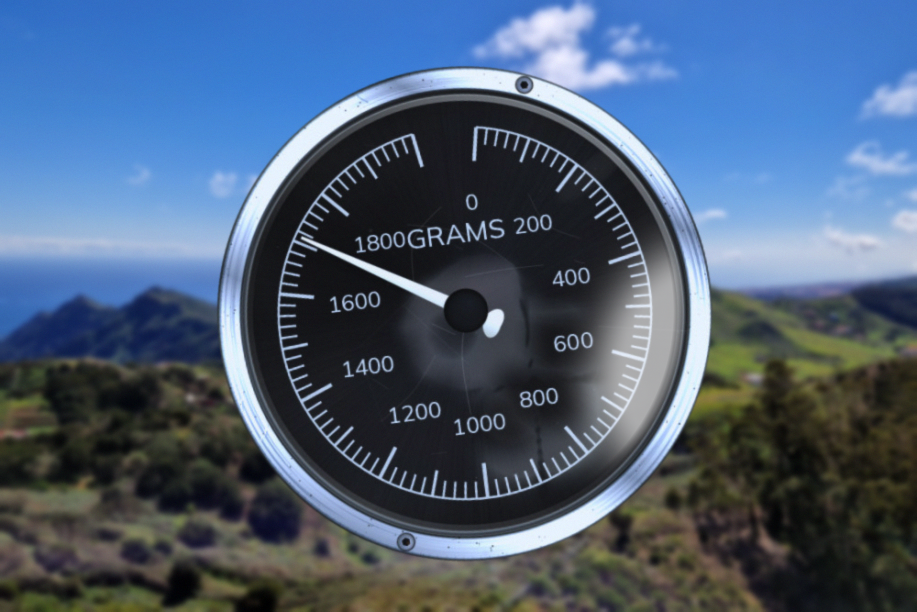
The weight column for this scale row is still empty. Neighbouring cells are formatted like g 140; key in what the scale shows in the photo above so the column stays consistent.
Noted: g 1710
